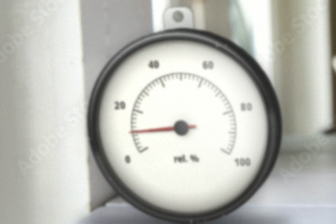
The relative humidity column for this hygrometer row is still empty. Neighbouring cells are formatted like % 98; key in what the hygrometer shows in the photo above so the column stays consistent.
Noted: % 10
